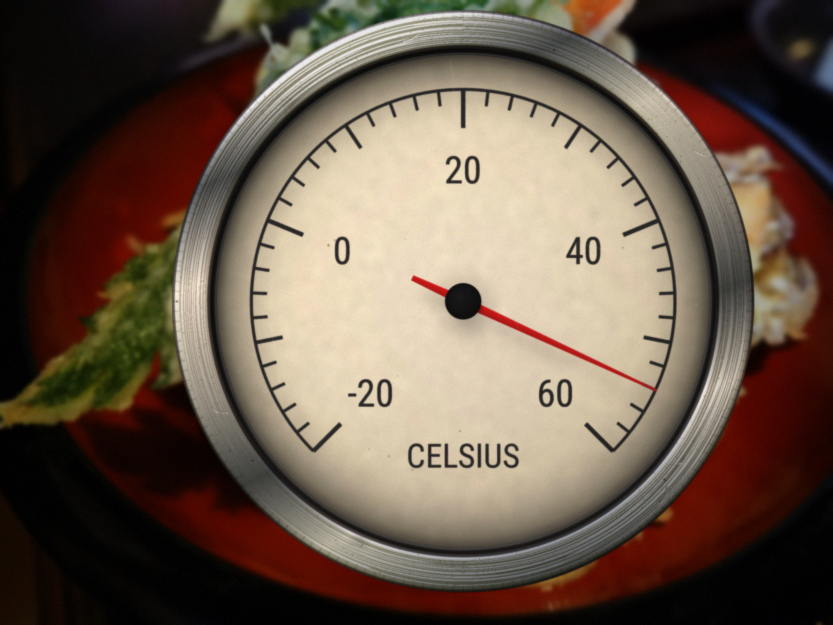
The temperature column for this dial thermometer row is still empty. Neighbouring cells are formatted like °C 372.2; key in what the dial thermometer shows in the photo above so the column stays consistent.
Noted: °C 54
